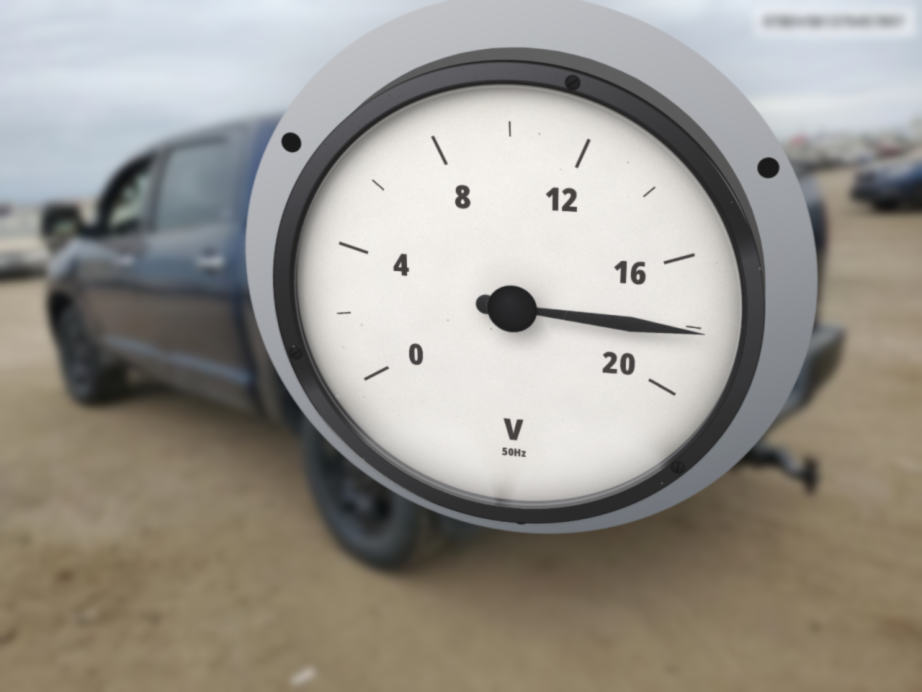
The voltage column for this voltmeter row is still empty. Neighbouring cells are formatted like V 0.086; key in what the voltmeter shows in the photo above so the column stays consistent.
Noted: V 18
